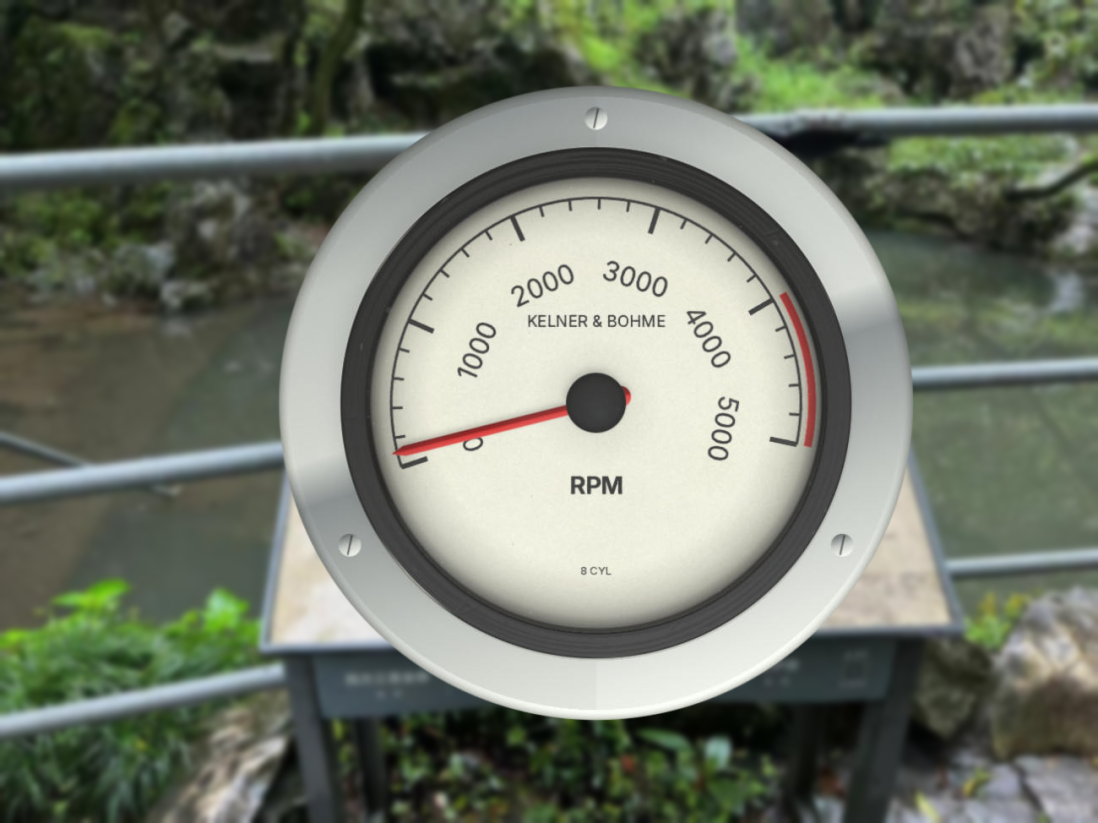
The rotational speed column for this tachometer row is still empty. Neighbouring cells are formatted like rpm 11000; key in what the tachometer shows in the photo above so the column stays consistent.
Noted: rpm 100
